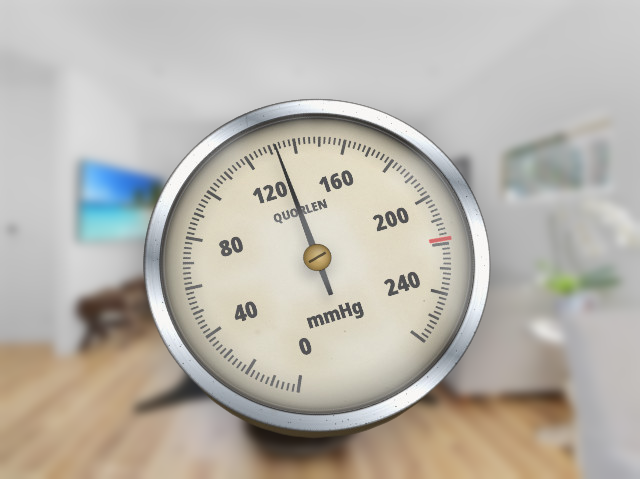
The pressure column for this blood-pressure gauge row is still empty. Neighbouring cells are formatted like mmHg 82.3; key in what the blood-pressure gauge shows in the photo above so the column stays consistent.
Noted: mmHg 132
